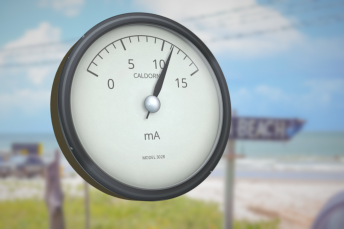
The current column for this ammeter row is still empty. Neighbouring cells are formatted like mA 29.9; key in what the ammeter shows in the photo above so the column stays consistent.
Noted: mA 11
